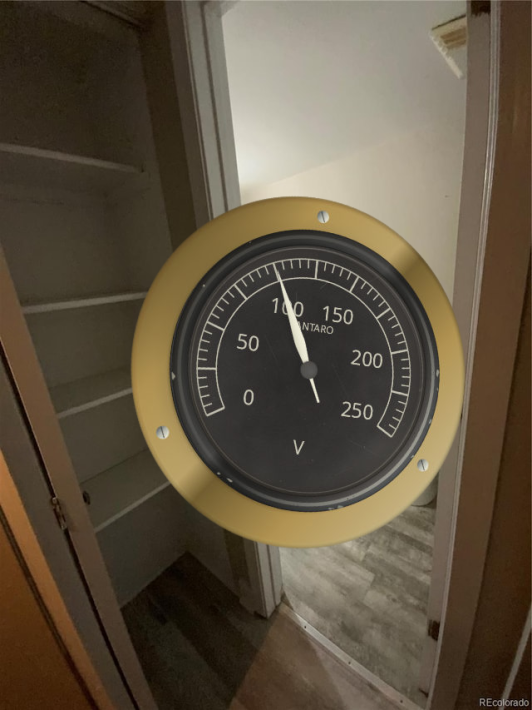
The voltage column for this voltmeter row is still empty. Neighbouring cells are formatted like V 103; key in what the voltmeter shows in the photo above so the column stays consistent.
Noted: V 100
